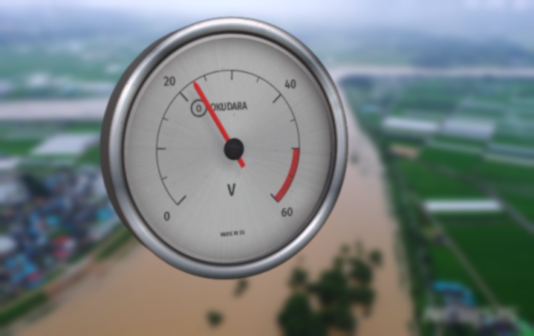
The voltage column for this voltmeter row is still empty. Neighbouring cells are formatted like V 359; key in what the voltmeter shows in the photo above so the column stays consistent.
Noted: V 22.5
